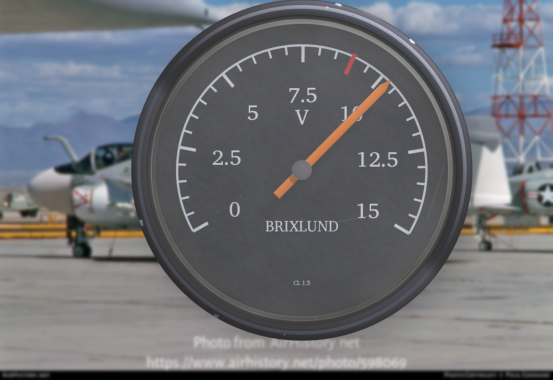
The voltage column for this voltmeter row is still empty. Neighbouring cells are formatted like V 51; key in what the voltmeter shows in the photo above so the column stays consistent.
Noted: V 10.25
